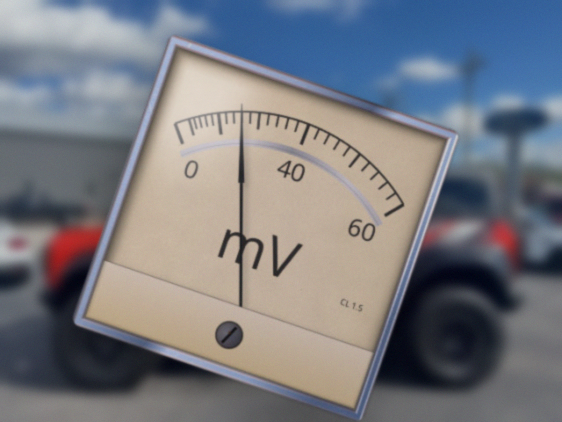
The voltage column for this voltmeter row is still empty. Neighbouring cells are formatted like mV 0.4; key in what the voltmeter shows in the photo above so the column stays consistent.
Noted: mV 26
